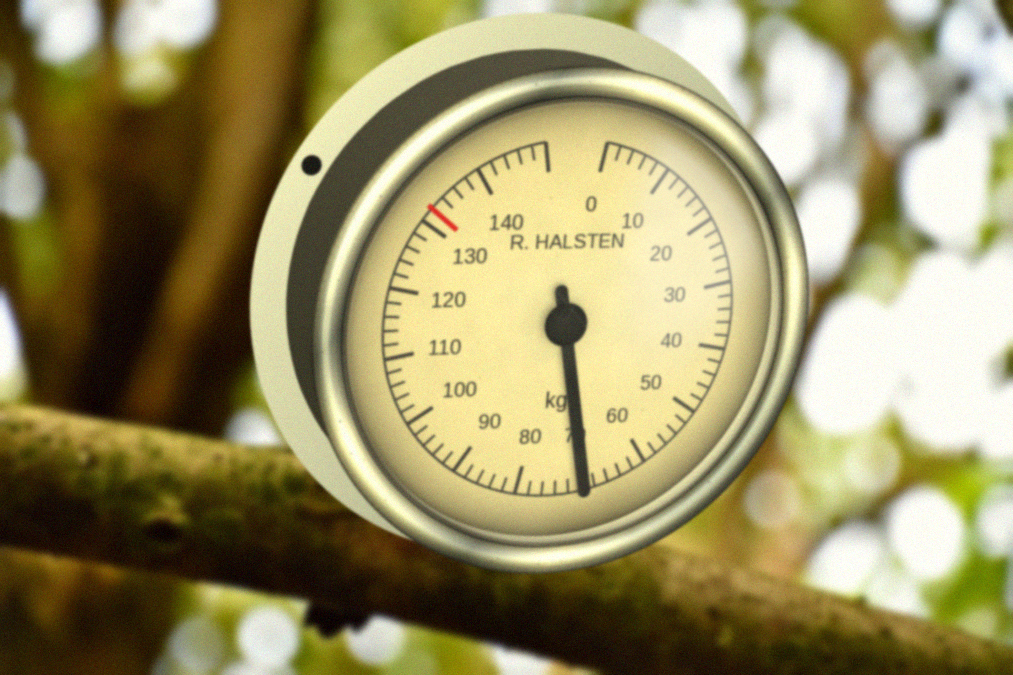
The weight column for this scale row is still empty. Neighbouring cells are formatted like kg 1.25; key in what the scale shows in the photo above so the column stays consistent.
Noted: kg 70
